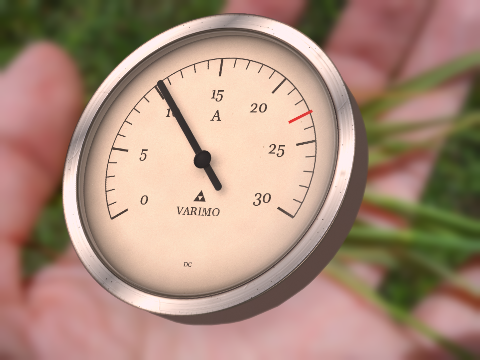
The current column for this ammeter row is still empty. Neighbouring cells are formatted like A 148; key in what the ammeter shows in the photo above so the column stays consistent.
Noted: A 10.5
